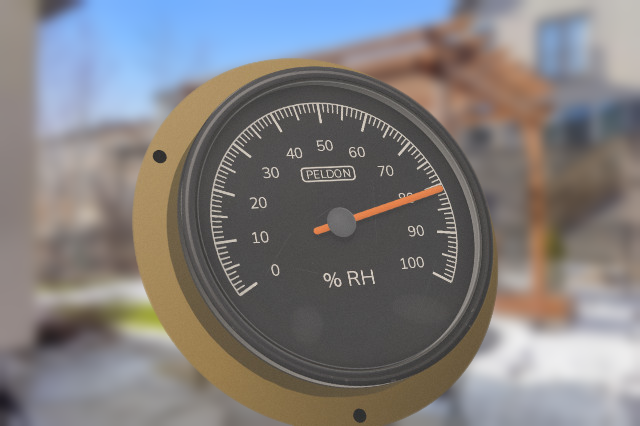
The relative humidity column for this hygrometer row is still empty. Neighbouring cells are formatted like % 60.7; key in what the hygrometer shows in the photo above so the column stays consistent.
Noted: % 81
